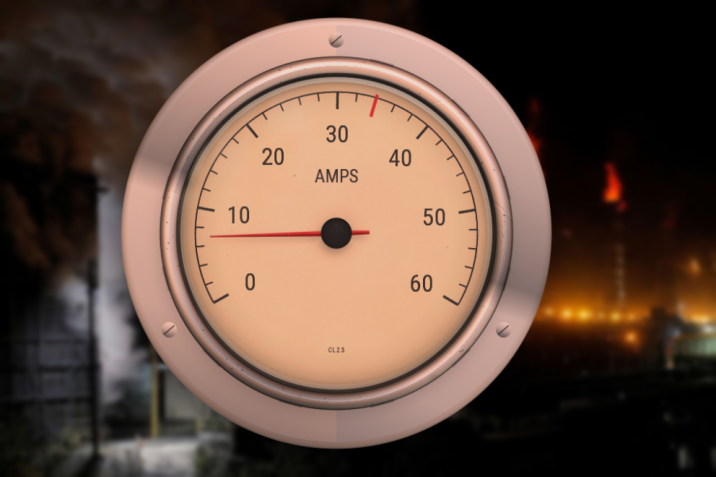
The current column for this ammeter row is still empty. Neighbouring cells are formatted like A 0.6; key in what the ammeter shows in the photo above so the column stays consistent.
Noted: A 7
